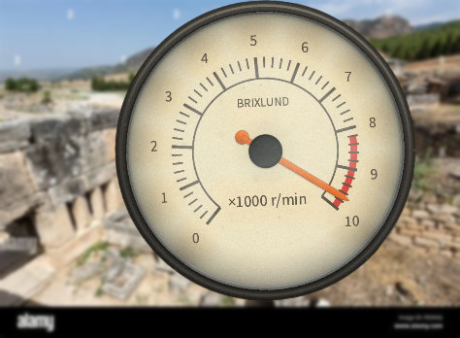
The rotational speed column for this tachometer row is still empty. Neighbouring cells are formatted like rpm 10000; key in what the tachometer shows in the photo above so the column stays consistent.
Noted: rpm 9700
